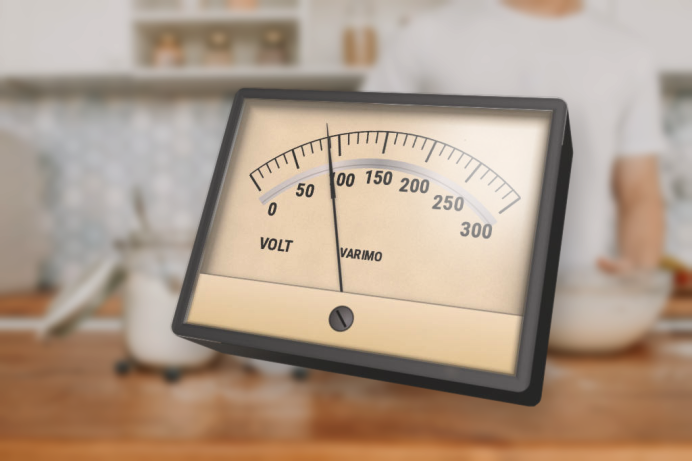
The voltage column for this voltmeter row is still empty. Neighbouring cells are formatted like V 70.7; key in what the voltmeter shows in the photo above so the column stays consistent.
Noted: V 90
